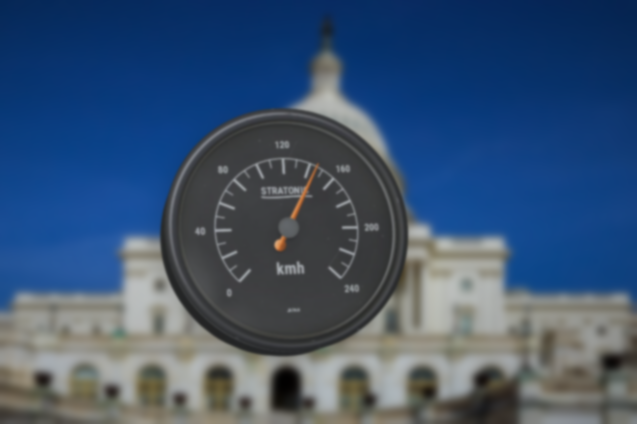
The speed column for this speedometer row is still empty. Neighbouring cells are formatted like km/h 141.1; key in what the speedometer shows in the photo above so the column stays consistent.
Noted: km/h 145
